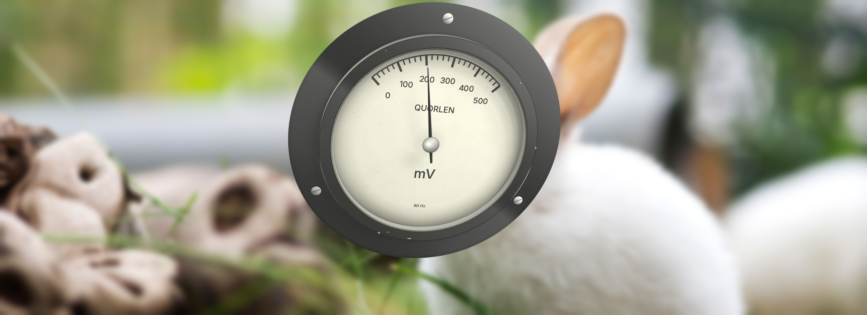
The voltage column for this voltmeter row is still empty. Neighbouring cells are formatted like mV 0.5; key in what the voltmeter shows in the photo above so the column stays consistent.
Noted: mV 200
